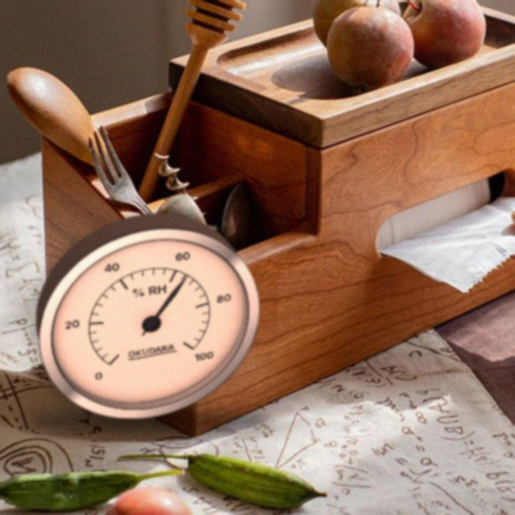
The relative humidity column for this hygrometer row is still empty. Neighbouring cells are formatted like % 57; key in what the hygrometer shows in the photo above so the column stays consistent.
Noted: % 64
